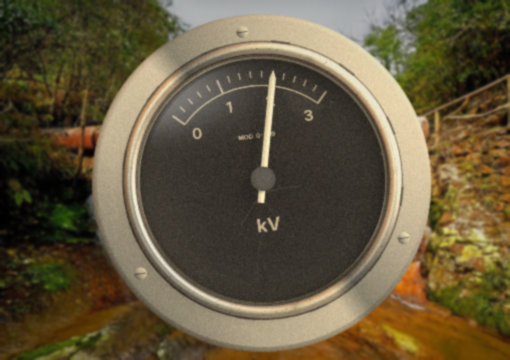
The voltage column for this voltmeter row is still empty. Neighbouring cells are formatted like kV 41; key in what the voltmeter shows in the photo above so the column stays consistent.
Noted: kV 2
